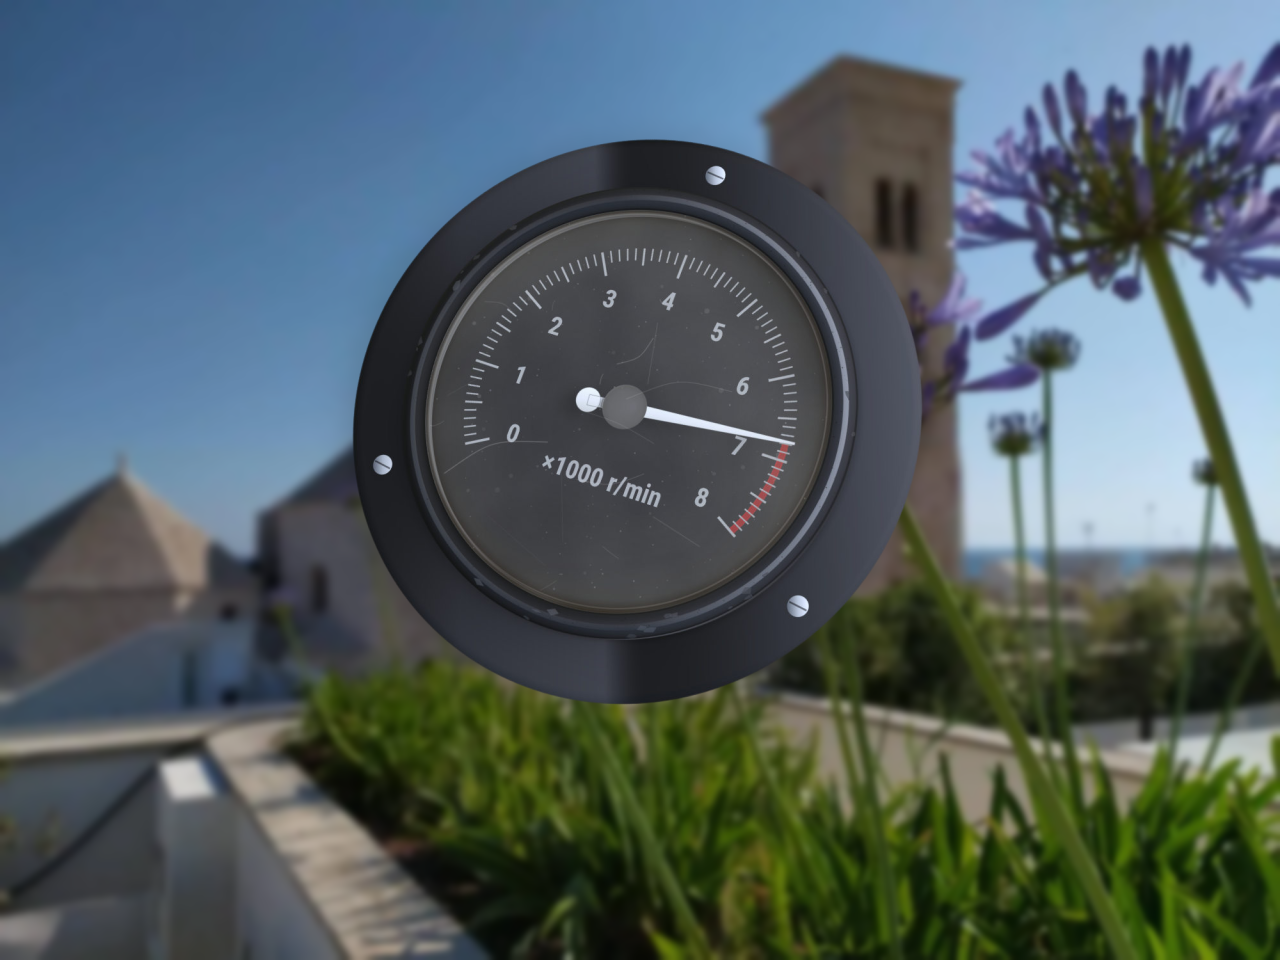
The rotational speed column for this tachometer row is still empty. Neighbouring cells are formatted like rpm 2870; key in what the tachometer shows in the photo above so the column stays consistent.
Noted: rpm 6800
